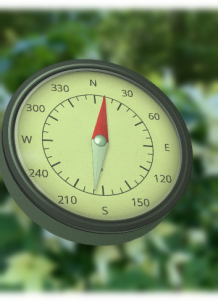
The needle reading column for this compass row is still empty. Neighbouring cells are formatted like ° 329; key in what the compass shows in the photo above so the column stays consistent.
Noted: ° 10
